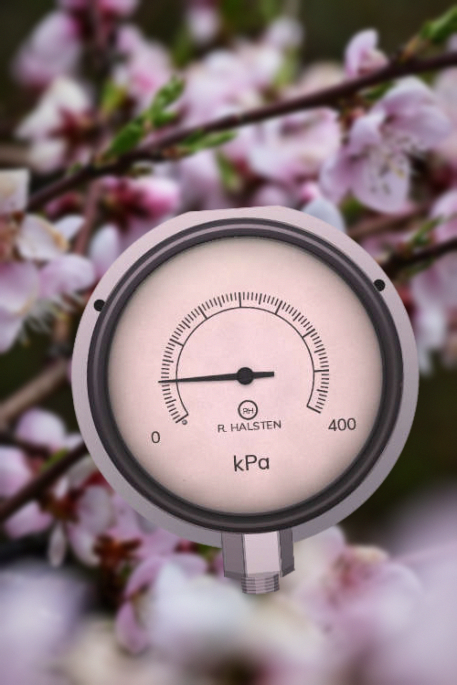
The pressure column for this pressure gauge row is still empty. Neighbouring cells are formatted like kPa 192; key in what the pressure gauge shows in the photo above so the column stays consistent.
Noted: kPa 50
